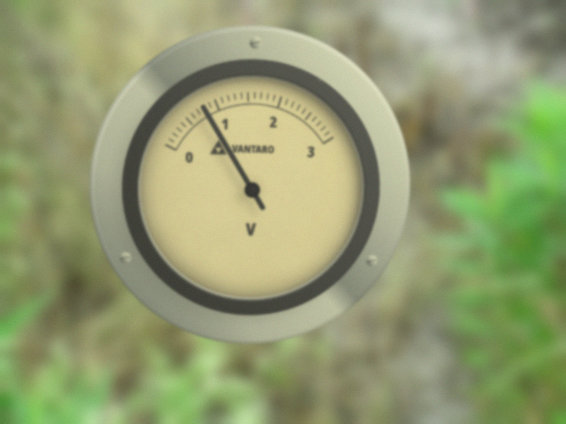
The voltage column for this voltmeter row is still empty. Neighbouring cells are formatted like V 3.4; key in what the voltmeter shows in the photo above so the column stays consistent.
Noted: V 0.8
